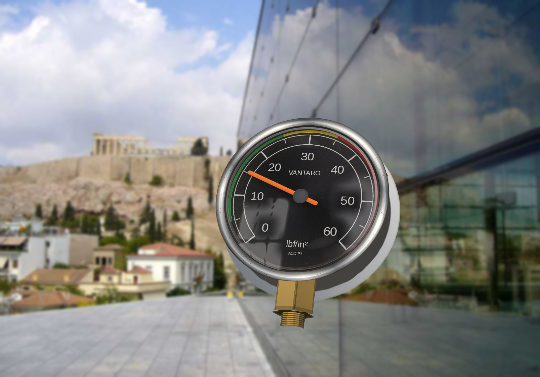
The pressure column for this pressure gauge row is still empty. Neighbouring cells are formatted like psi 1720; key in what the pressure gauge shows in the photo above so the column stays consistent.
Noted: psi 15
